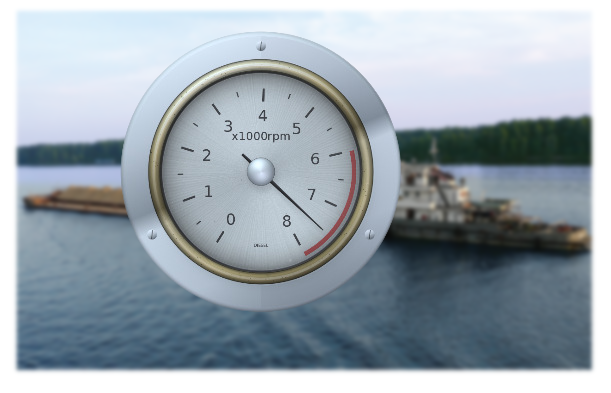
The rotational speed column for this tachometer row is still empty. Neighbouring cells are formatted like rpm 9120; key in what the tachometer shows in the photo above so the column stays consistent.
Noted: rpm 7500
